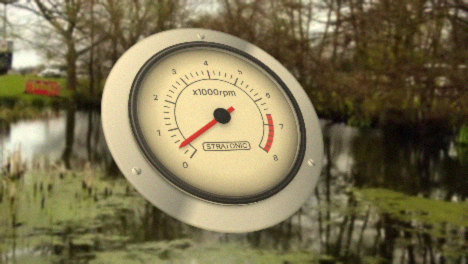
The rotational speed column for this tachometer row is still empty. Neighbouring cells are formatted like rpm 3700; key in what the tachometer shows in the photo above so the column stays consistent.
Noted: rpm 400
